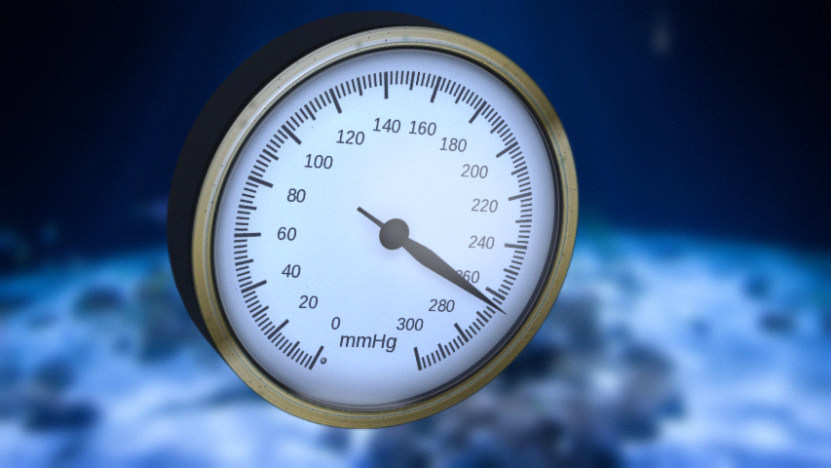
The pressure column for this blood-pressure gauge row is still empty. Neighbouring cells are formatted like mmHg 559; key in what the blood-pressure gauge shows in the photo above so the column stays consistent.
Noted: mmHg 264
